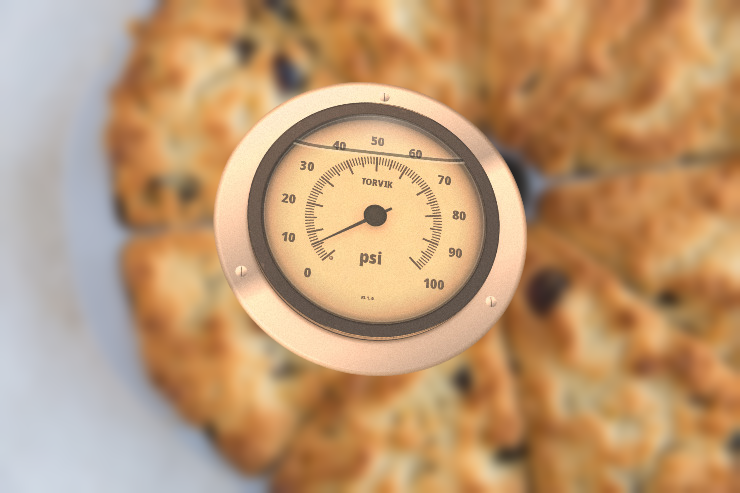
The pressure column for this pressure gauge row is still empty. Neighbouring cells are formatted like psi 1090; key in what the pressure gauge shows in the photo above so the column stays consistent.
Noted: psi 5
